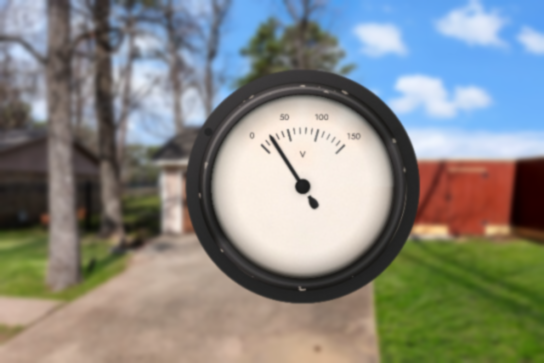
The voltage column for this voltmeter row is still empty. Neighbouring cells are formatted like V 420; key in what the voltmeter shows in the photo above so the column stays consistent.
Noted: V 20
